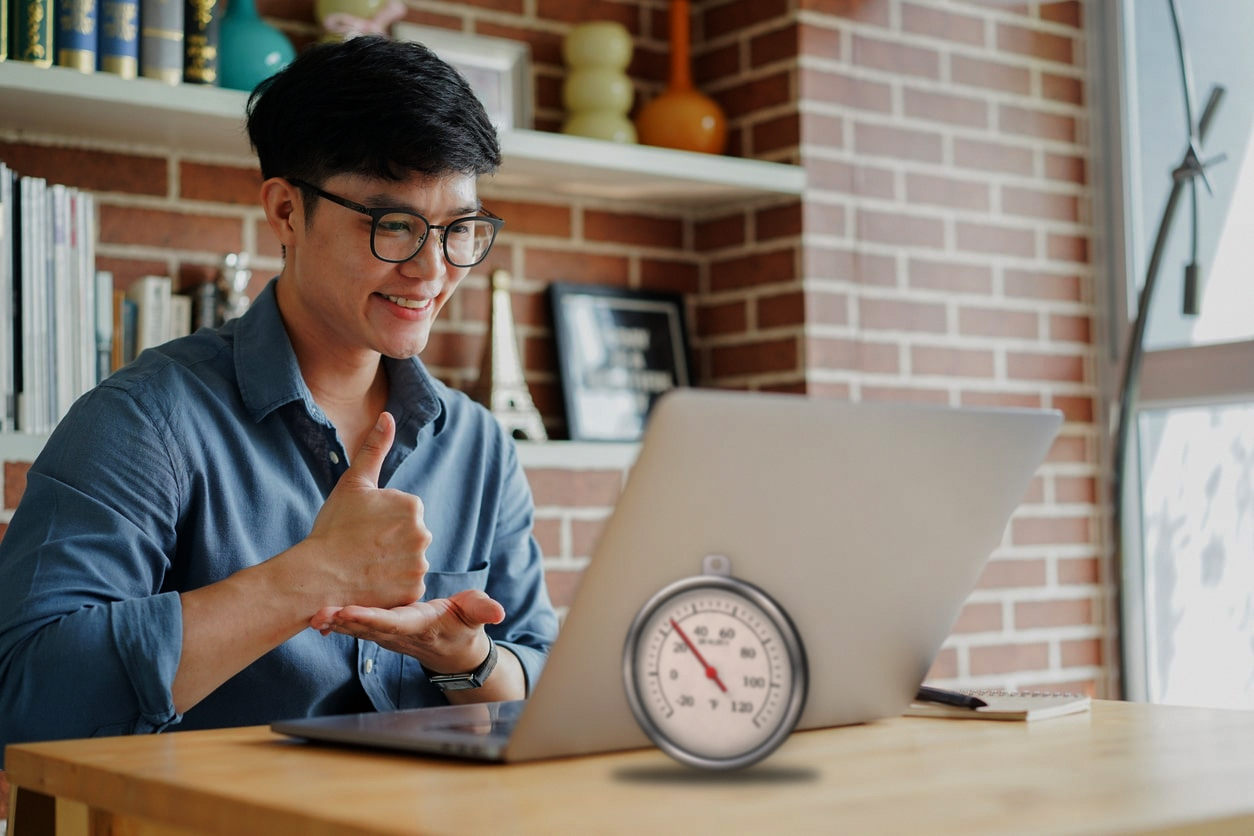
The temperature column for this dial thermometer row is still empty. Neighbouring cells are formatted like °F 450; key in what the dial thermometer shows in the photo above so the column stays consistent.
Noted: °F 28
